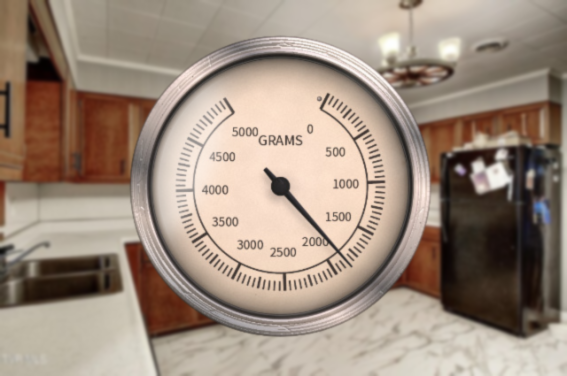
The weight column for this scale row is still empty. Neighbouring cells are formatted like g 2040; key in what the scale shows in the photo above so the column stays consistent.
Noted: g 1850
